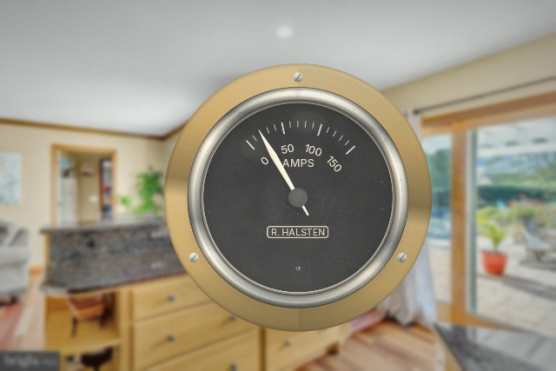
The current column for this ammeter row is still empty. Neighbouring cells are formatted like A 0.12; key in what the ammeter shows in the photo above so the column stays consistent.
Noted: A 20
